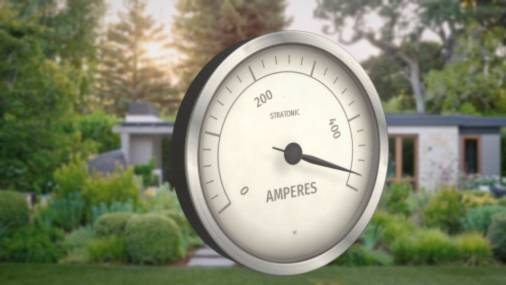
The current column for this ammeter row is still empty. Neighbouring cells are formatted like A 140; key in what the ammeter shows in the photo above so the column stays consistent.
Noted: A 480
